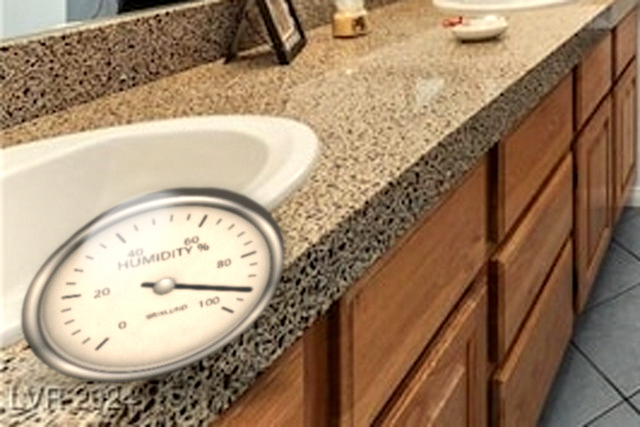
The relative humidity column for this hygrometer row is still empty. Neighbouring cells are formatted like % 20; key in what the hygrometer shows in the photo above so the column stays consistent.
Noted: % 92
